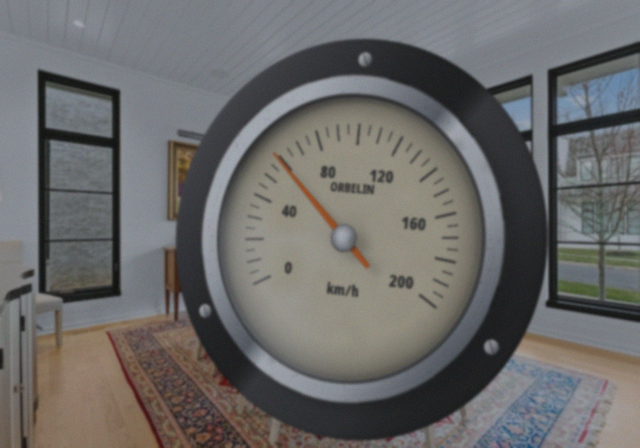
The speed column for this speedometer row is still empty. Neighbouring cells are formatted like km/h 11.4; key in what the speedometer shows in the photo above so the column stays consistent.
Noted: km/h 60
